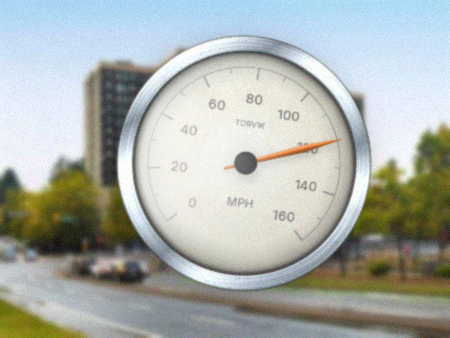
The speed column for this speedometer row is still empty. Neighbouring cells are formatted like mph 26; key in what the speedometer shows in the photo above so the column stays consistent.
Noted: mph 120
